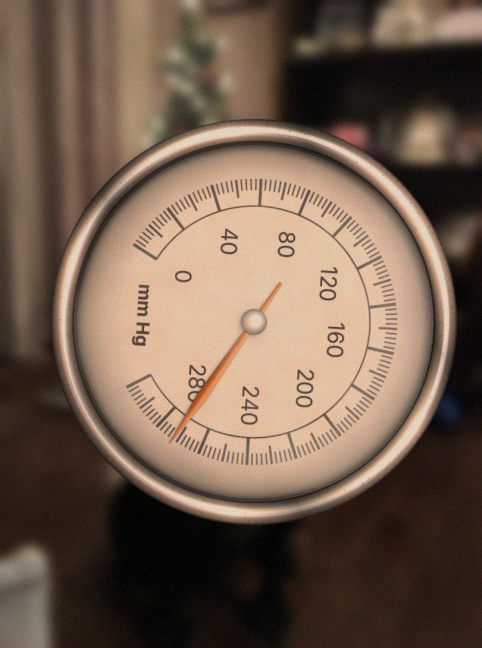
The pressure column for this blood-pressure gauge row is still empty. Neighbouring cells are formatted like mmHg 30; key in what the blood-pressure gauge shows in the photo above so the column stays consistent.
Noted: mmHg 272
